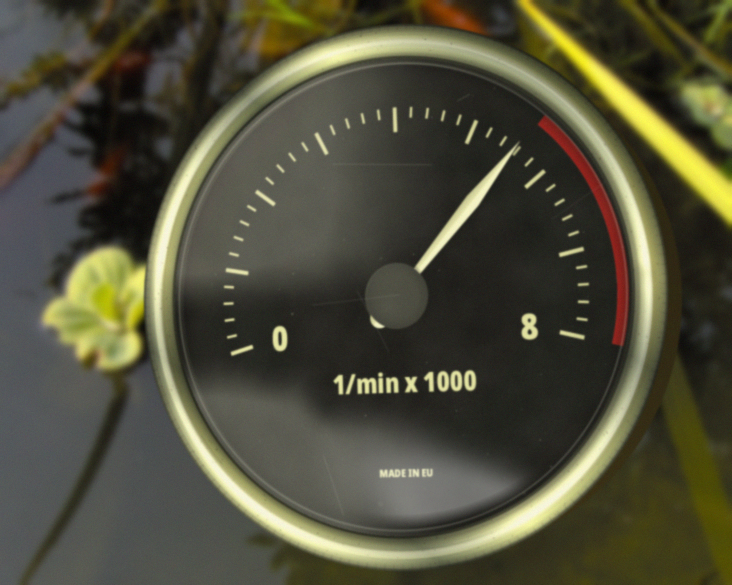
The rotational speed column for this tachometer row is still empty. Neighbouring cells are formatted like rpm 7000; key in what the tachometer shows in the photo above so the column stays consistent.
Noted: rpm 5600
